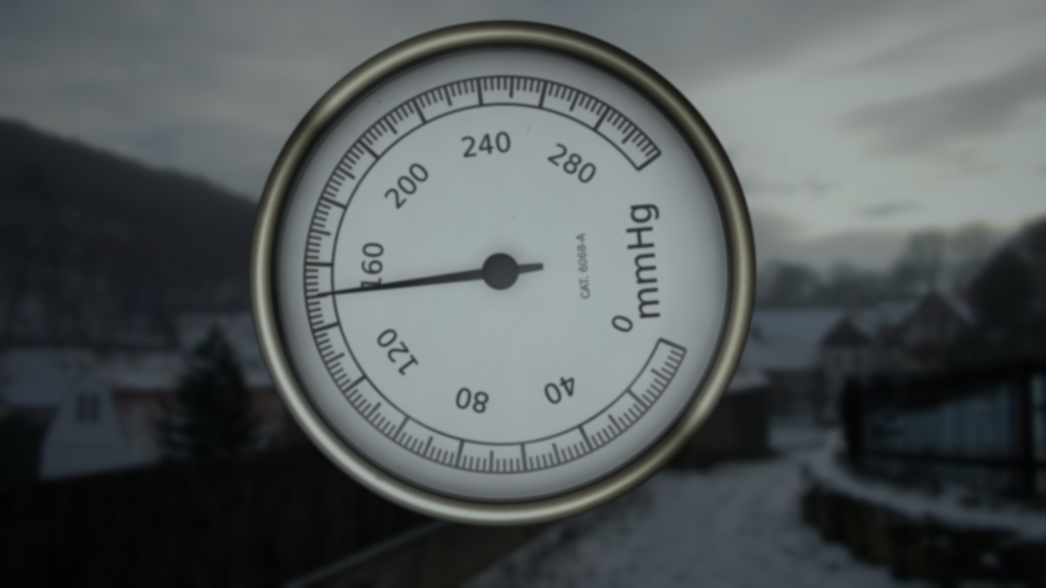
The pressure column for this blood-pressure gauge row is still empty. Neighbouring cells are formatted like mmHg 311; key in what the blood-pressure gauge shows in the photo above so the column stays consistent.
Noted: mmHg 150
